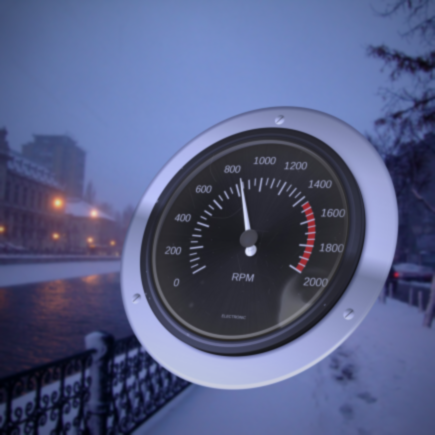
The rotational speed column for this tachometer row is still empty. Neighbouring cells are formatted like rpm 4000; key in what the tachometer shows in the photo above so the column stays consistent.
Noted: rpm 850
